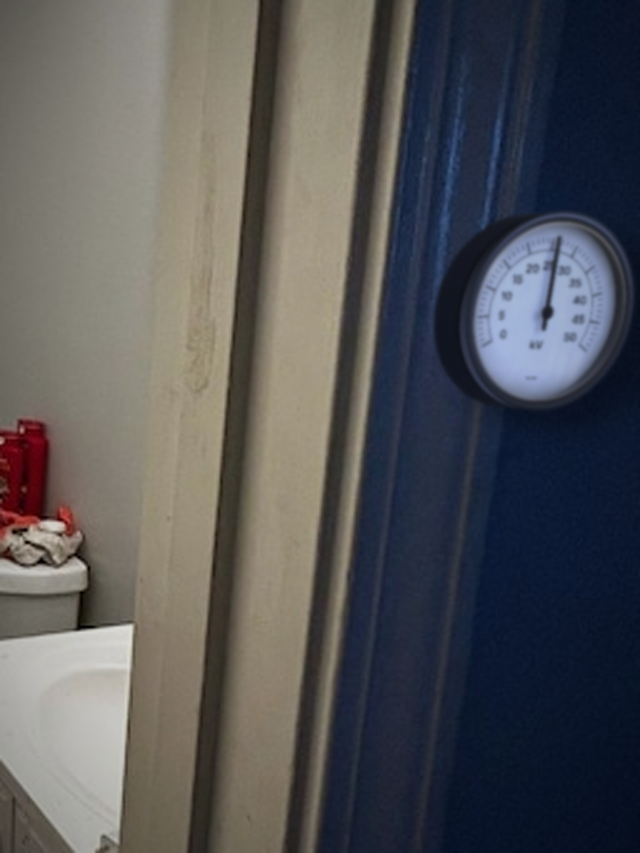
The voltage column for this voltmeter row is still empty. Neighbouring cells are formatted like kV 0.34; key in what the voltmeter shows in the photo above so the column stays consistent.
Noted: kV 25
